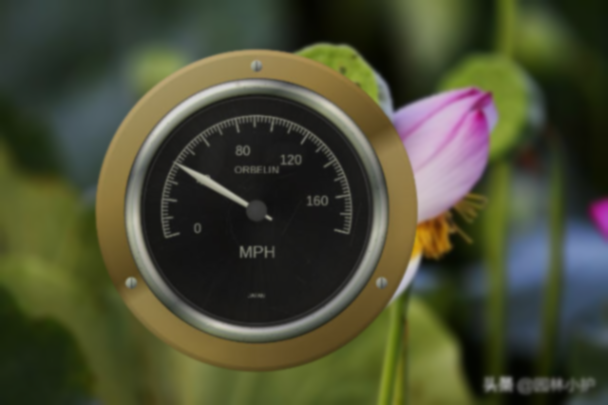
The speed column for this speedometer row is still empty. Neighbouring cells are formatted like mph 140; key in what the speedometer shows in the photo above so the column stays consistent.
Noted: mph 40
